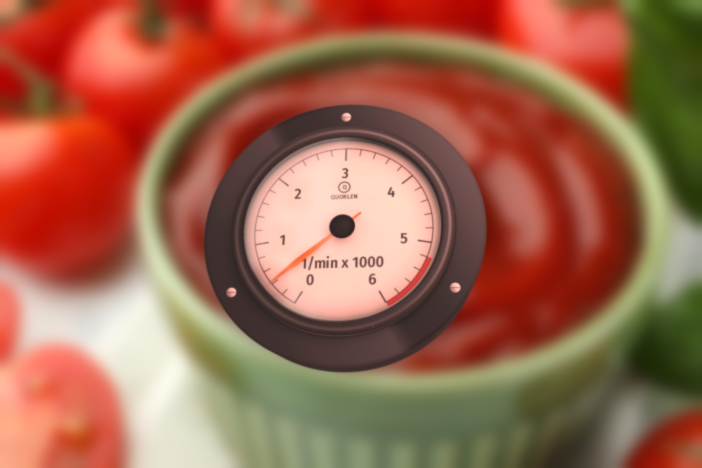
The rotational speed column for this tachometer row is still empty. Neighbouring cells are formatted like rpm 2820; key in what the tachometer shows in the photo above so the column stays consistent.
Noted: rpm 400
